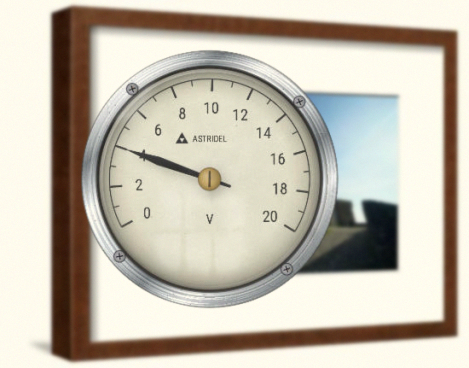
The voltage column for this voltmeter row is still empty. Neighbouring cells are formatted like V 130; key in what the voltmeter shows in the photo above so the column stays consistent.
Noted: V 4
